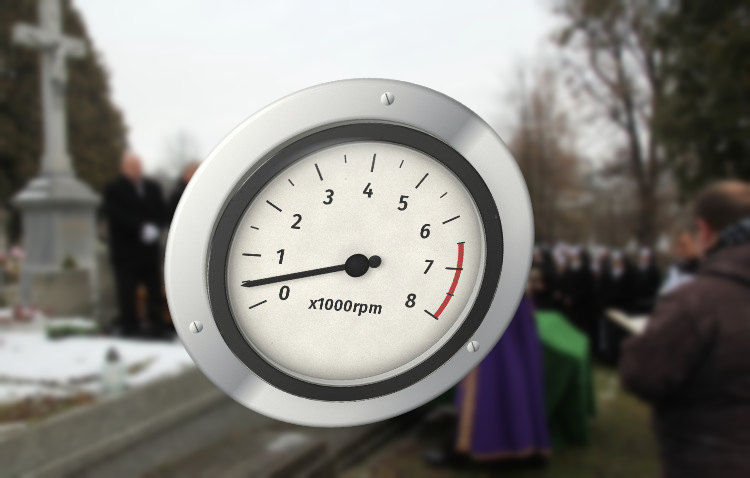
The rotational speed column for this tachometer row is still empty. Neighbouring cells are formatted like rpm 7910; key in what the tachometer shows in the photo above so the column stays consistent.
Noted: rpm 500
